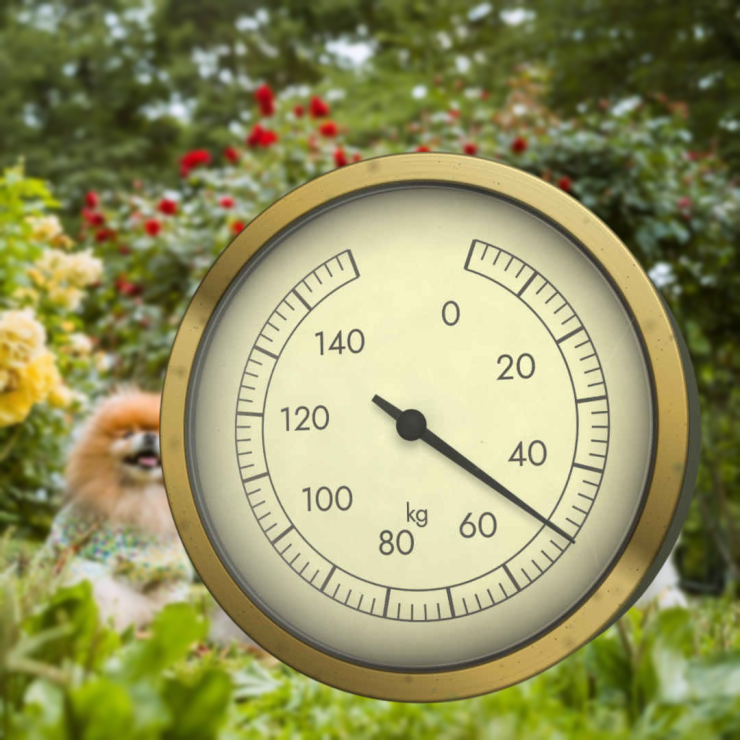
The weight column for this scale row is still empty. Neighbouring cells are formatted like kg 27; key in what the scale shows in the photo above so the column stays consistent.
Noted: kg 50
